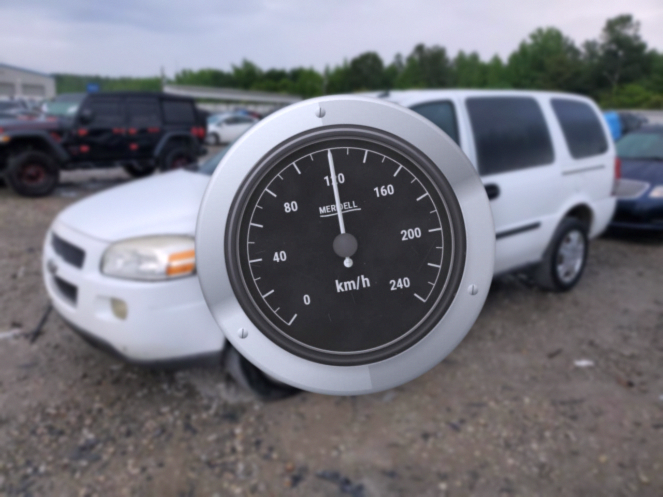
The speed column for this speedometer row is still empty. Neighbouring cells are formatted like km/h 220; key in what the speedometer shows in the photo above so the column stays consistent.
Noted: km/h 120
